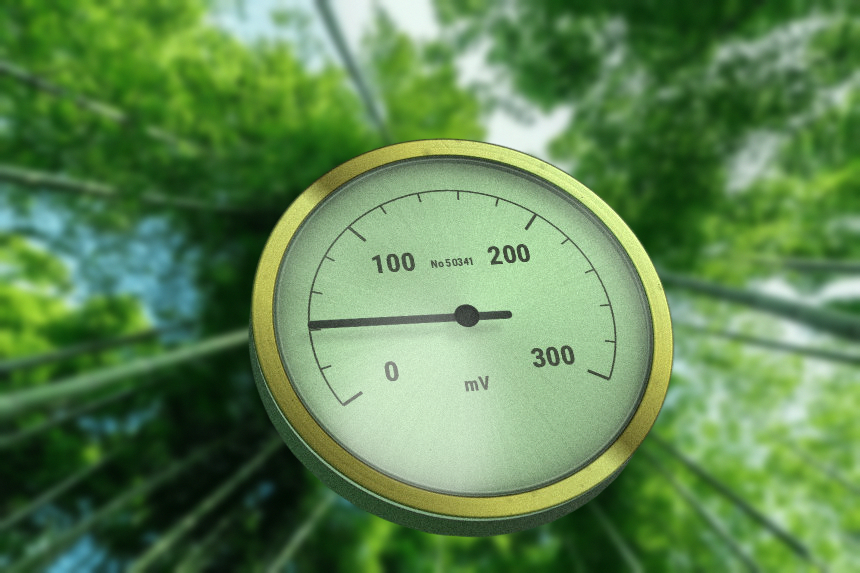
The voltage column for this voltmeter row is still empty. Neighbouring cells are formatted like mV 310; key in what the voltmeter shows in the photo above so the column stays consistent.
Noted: mV 40
